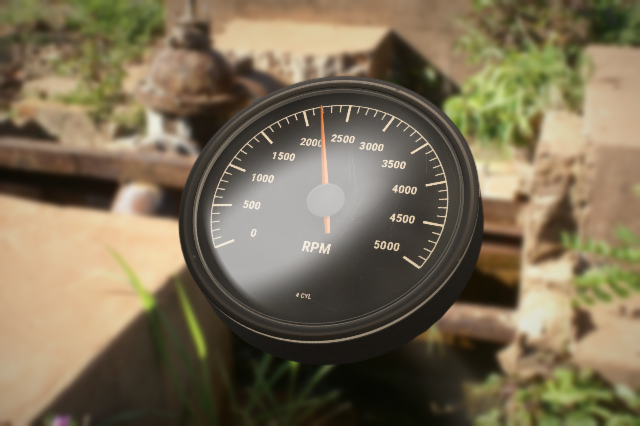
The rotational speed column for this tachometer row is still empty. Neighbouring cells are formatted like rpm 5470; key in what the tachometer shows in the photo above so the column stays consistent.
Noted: rpm 2200
